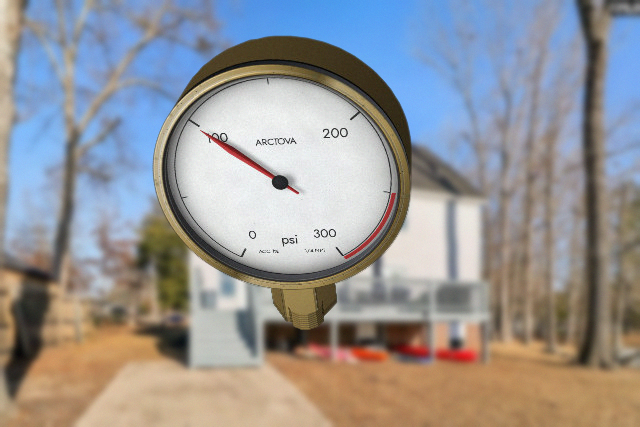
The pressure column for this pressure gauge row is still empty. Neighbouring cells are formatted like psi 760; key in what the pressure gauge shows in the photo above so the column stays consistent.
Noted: psi 100
